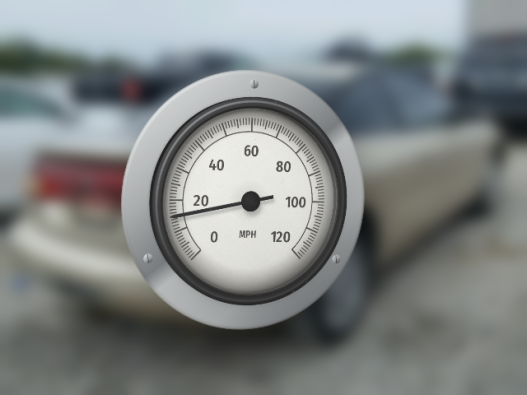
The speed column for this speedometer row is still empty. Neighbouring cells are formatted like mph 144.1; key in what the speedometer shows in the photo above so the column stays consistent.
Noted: mph 15
